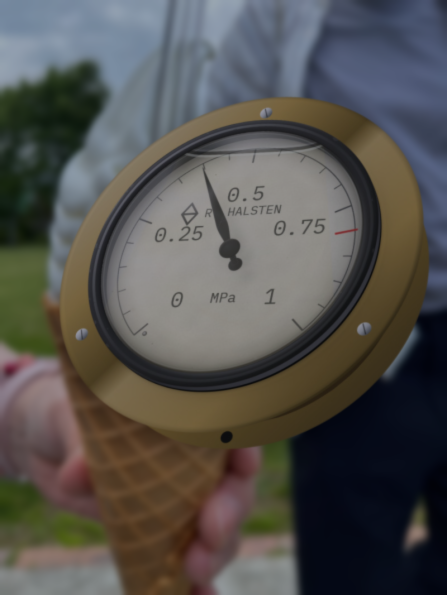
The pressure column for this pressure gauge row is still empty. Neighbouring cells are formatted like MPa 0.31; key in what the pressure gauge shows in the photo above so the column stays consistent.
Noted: MPa 0.4
